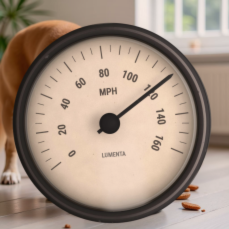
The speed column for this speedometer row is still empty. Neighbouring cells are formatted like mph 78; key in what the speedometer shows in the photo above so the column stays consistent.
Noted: mph 120
